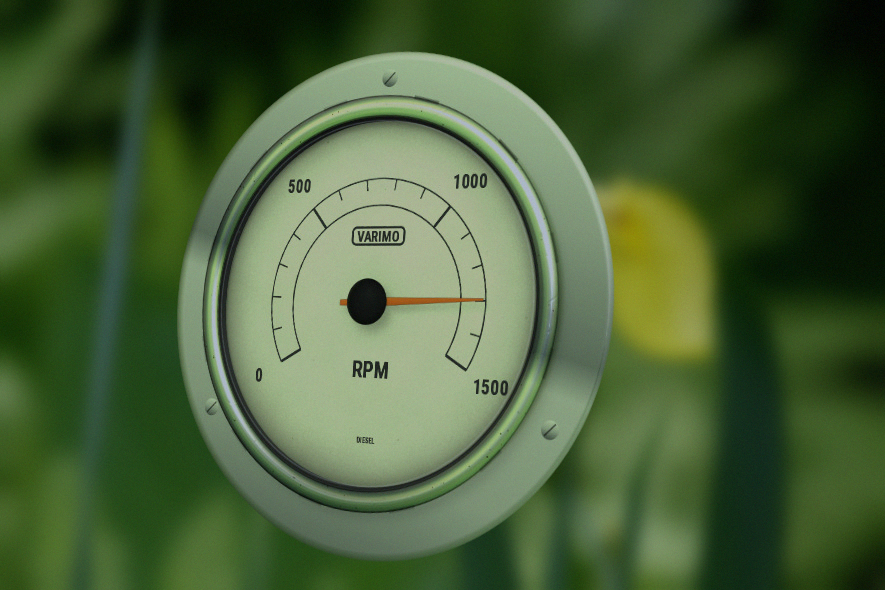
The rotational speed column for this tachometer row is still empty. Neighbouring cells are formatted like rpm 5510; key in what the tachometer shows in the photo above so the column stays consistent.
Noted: rpm 1300
